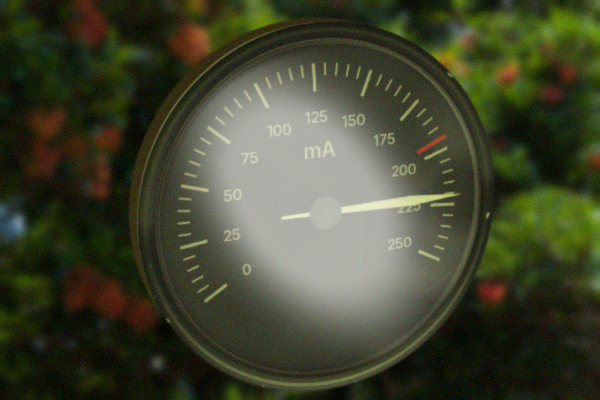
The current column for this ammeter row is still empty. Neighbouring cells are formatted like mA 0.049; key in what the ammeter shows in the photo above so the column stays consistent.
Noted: mA 220
